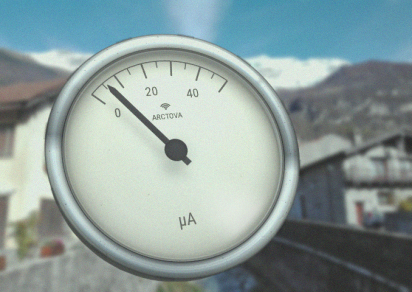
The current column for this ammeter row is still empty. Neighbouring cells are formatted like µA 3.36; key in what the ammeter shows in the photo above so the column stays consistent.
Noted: µA 5
